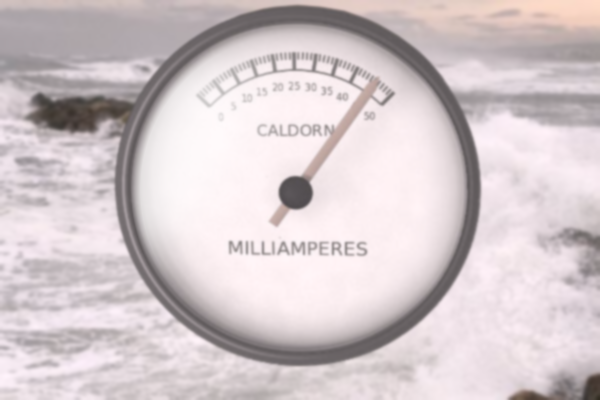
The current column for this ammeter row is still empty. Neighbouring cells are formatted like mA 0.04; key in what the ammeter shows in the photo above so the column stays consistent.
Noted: mA 45
